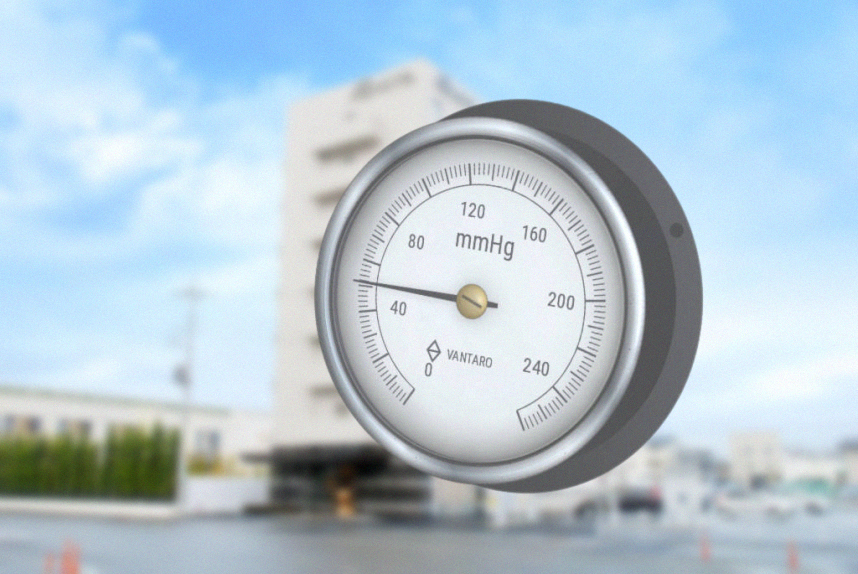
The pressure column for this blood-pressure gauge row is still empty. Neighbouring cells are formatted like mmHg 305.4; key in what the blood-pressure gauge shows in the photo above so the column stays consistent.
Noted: mmHg 52
